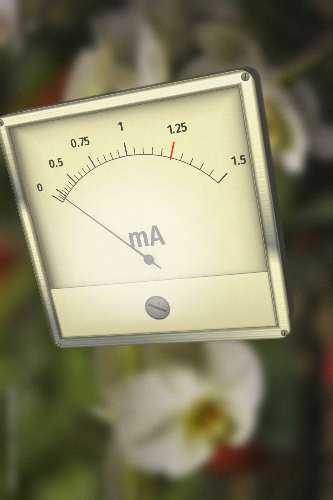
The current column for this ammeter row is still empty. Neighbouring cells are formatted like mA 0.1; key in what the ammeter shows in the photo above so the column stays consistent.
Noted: mA 0.25
